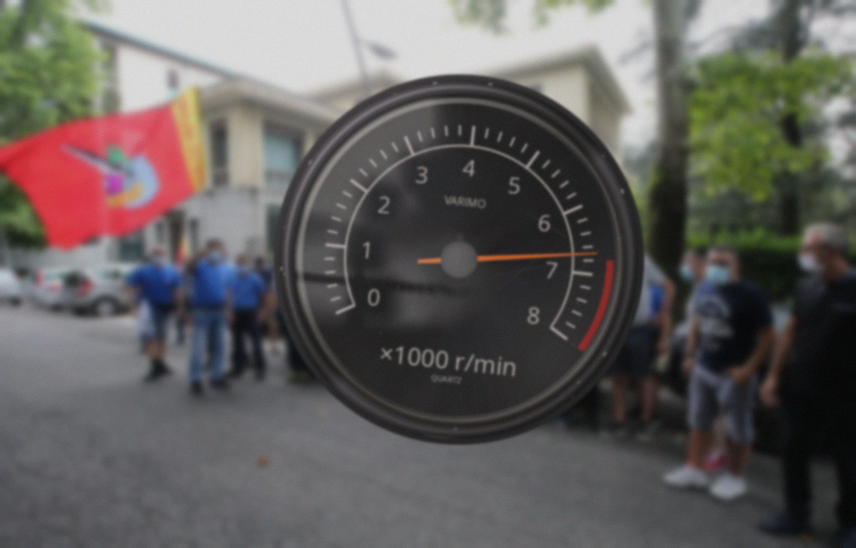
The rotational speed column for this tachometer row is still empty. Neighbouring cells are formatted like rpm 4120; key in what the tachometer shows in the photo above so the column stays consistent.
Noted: rpm 6700
